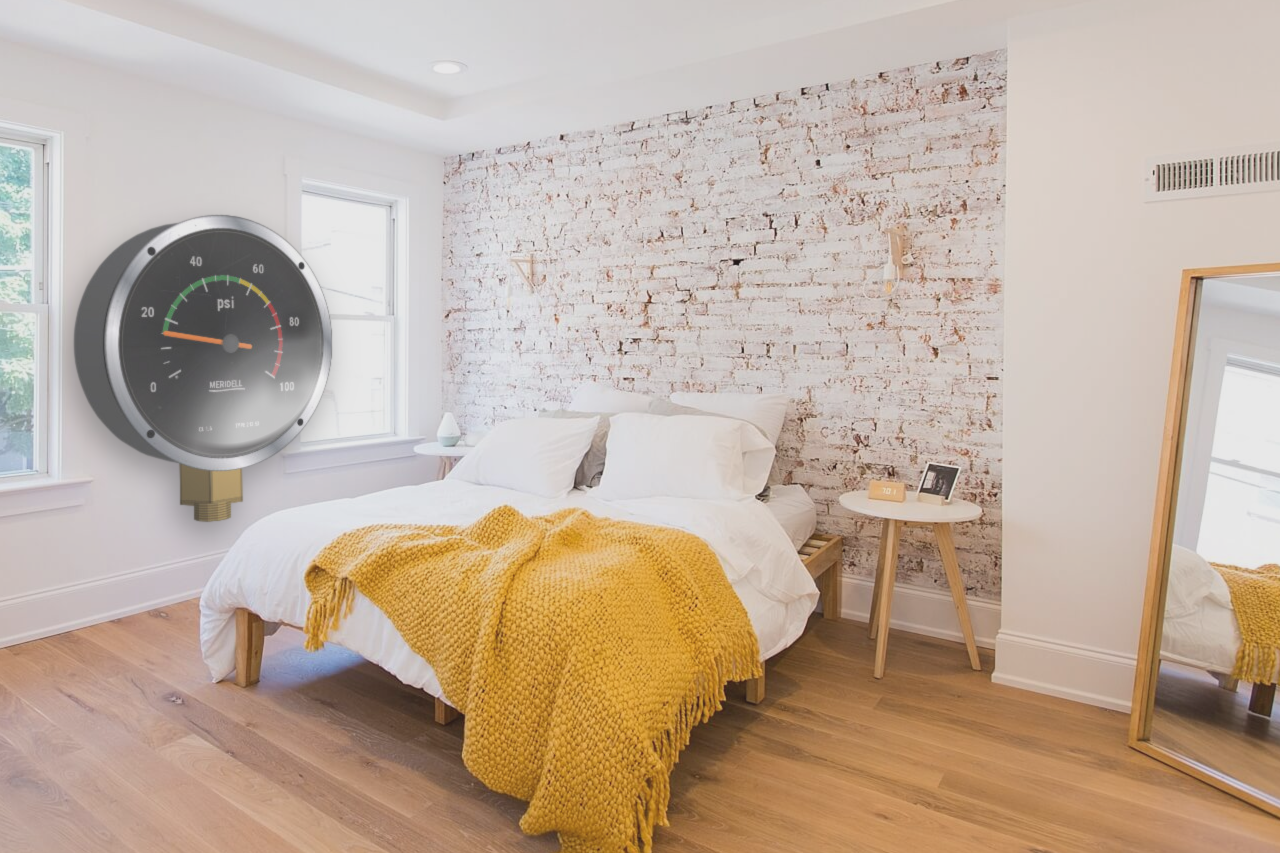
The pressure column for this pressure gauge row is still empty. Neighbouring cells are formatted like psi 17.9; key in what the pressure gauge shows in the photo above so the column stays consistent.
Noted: psi 15
